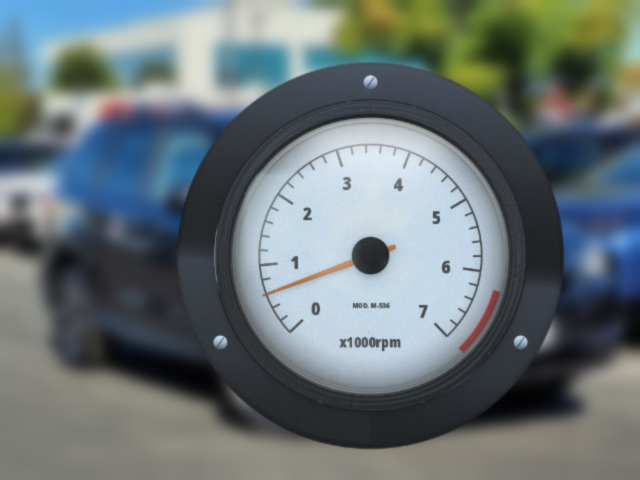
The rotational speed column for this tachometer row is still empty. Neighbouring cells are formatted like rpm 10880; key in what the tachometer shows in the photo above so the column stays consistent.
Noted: rpm 600
